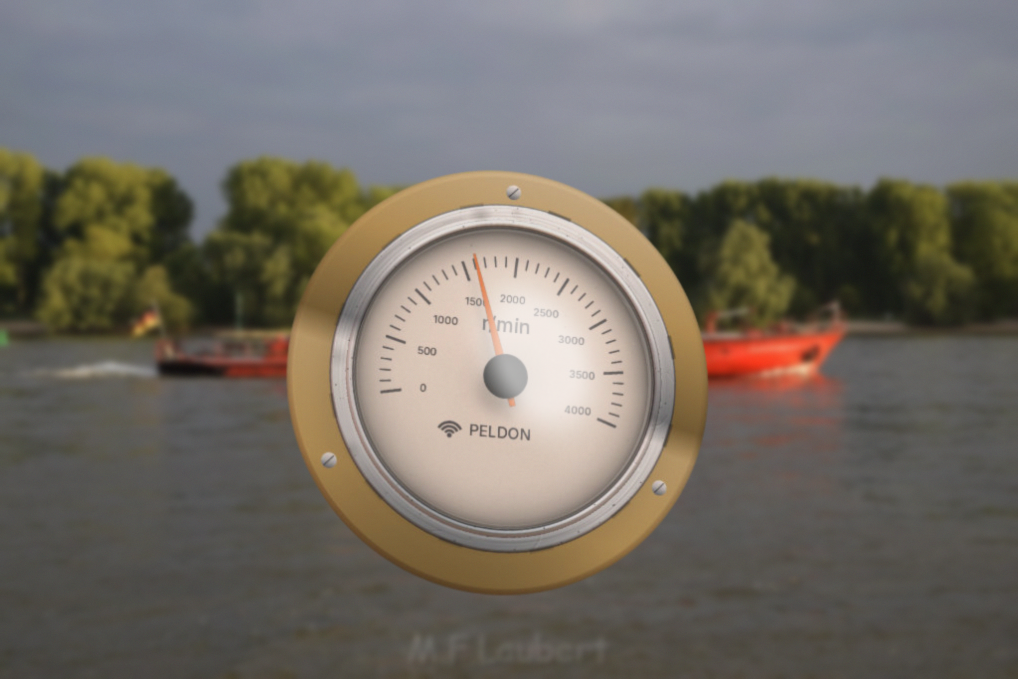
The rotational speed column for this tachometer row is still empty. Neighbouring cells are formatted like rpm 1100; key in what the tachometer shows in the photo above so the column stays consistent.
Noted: rpm 1600
